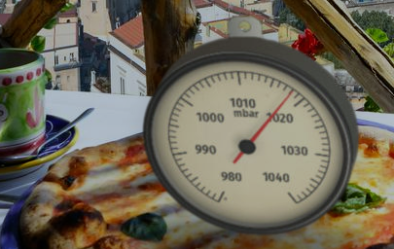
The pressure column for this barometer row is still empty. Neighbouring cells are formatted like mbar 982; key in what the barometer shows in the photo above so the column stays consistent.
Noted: mbar 1018
